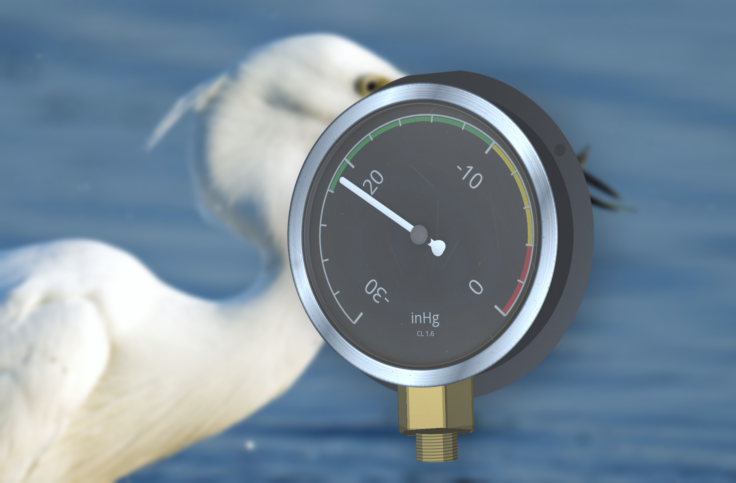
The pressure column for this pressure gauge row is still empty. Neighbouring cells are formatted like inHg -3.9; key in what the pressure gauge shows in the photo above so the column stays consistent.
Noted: inHg -21
